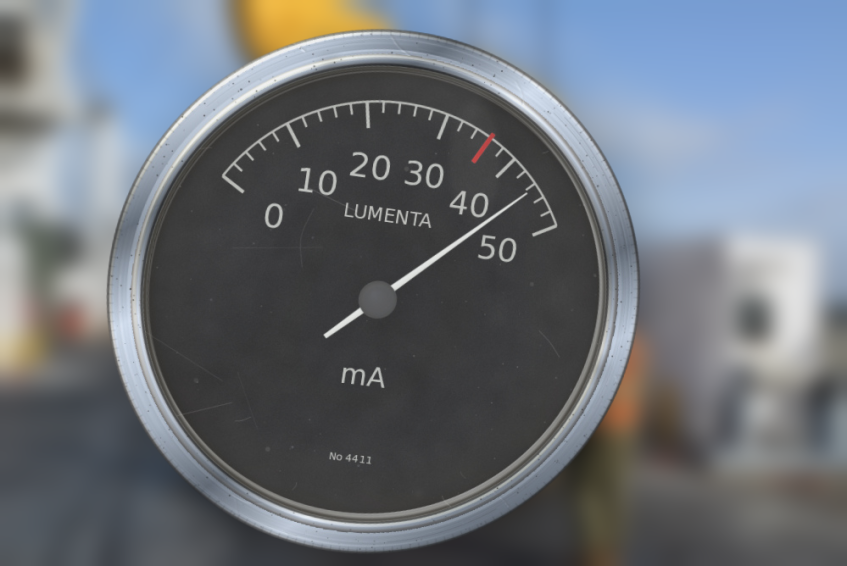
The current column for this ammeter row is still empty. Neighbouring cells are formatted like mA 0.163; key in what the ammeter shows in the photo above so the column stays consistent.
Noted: mA 44
